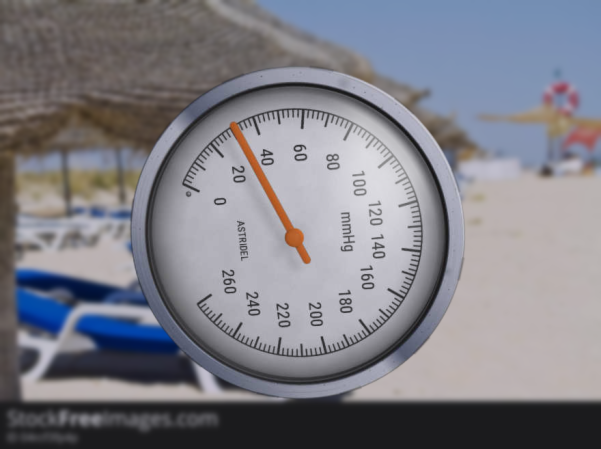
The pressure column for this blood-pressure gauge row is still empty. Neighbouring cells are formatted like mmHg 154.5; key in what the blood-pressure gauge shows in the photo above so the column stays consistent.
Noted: mmHg 32
